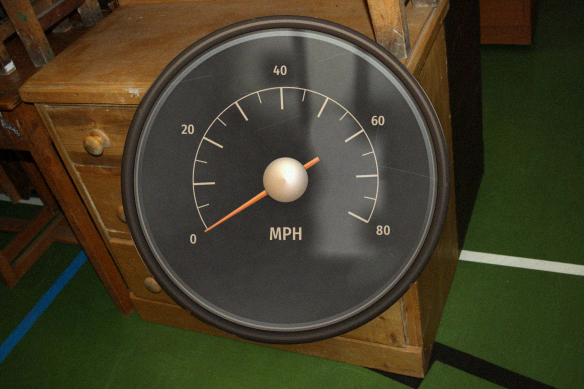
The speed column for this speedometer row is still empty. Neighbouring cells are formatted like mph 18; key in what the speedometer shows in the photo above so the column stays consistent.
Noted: mph 0
